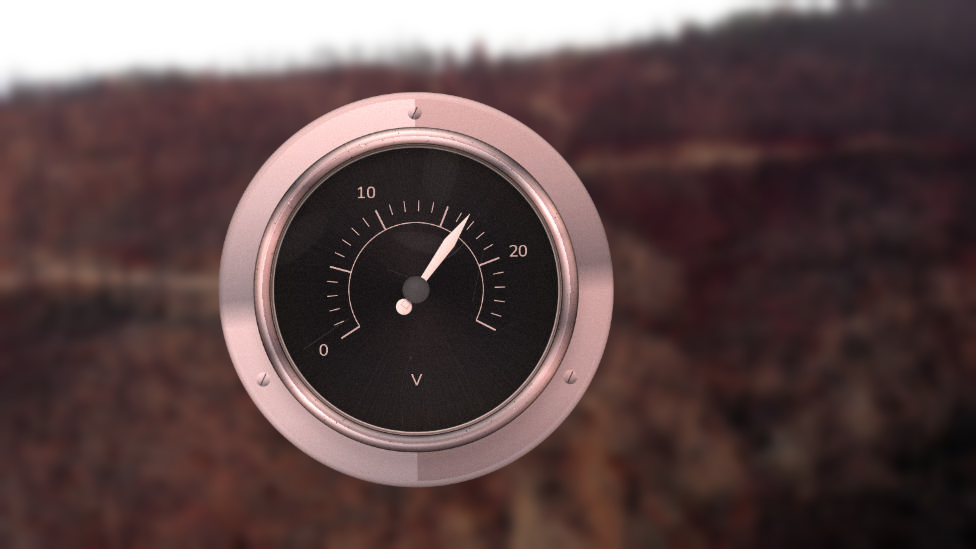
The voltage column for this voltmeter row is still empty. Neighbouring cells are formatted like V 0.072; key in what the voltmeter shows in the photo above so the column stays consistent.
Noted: V 16.5
